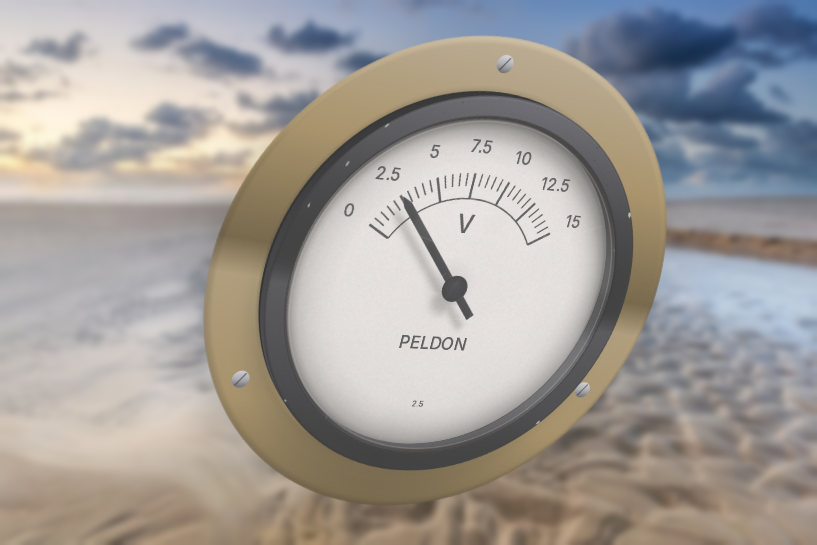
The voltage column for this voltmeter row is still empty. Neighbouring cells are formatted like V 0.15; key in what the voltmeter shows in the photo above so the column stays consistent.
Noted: V 2.5
